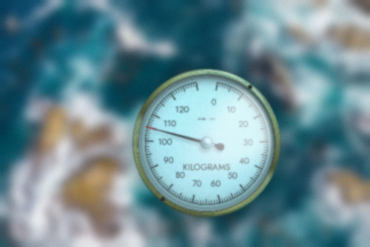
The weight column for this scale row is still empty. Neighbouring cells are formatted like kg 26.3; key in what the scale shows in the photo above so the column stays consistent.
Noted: kg 105
